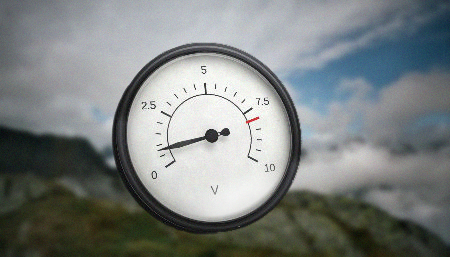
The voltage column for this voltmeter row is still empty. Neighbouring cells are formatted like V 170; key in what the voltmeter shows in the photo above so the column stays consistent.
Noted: V 0.75
